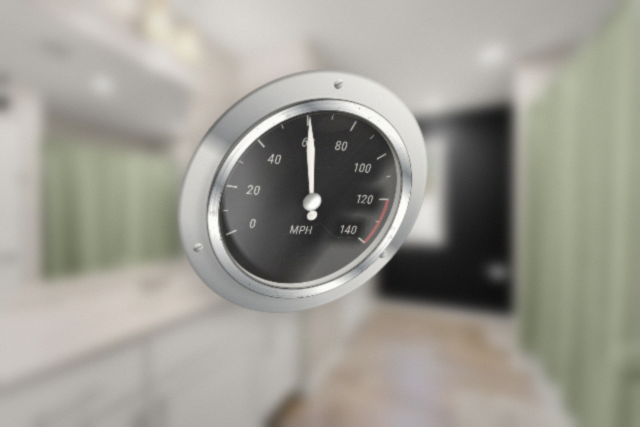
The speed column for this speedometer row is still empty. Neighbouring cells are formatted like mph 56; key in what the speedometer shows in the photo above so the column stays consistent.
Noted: mph 60
